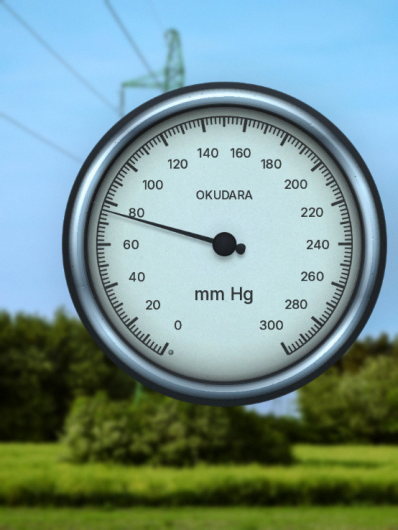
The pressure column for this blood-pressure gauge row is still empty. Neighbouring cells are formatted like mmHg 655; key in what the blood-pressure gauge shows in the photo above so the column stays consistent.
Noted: mmHg 76
